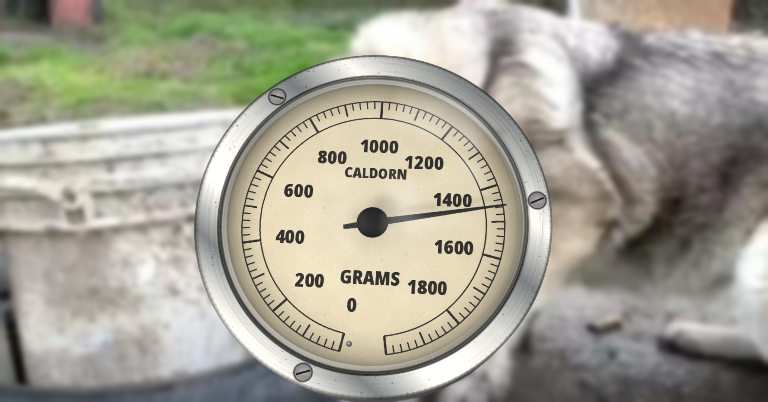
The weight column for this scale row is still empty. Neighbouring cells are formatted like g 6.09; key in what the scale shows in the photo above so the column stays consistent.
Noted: g 1460
